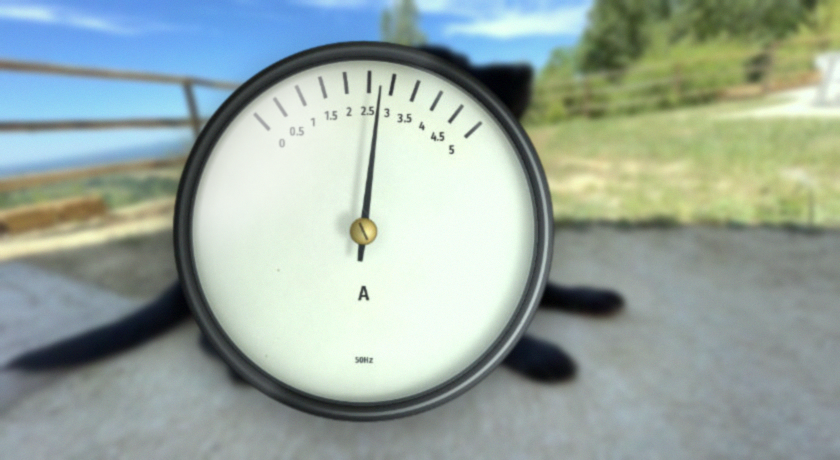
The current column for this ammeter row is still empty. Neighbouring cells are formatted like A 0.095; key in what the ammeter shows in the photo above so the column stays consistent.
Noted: A 2.75
